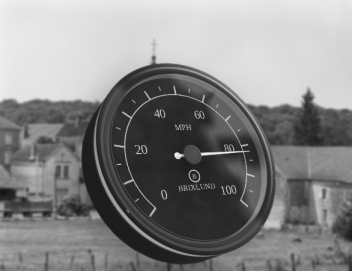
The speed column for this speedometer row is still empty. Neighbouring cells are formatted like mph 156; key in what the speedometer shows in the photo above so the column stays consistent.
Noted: mph 82.5
